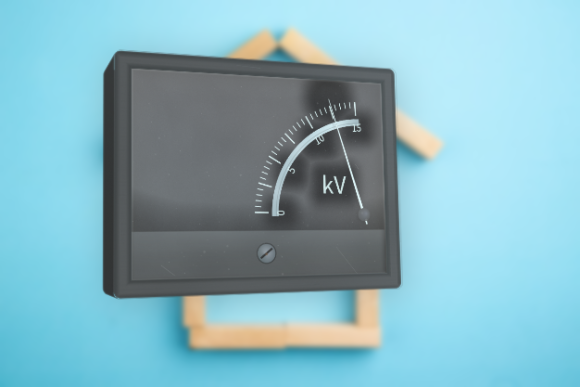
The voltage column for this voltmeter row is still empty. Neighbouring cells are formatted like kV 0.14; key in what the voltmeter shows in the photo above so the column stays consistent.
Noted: kV 12.5
